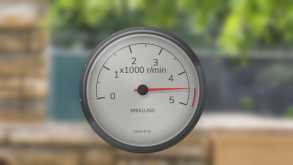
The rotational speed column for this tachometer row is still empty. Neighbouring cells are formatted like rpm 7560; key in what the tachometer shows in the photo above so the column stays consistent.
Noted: rpm 4500
